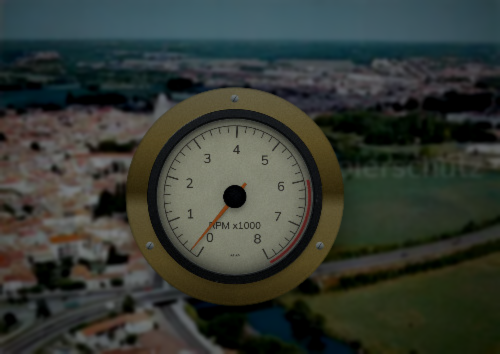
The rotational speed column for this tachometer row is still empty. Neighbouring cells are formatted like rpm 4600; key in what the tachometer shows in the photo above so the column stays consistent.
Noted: rpm 200
